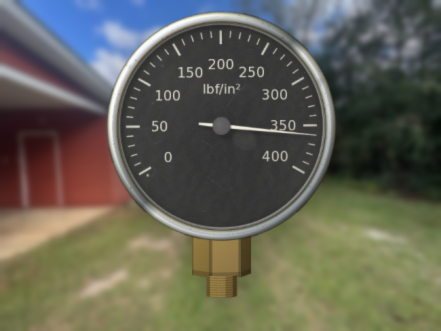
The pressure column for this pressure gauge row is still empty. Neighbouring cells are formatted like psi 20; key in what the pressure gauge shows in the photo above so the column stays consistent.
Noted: psi 360
